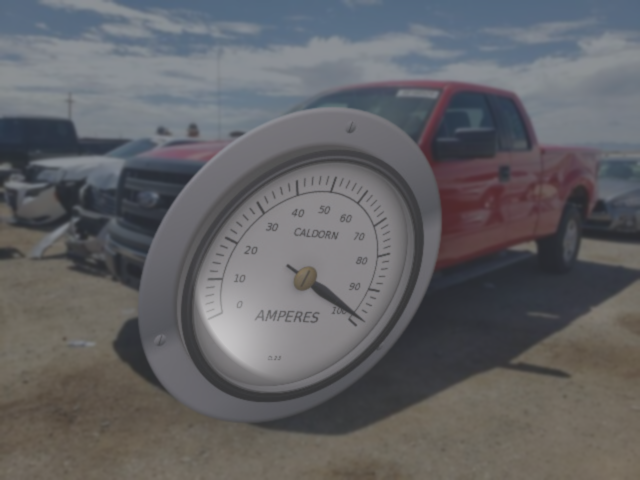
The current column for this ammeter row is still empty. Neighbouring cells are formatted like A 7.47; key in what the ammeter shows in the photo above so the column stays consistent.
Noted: A 98
